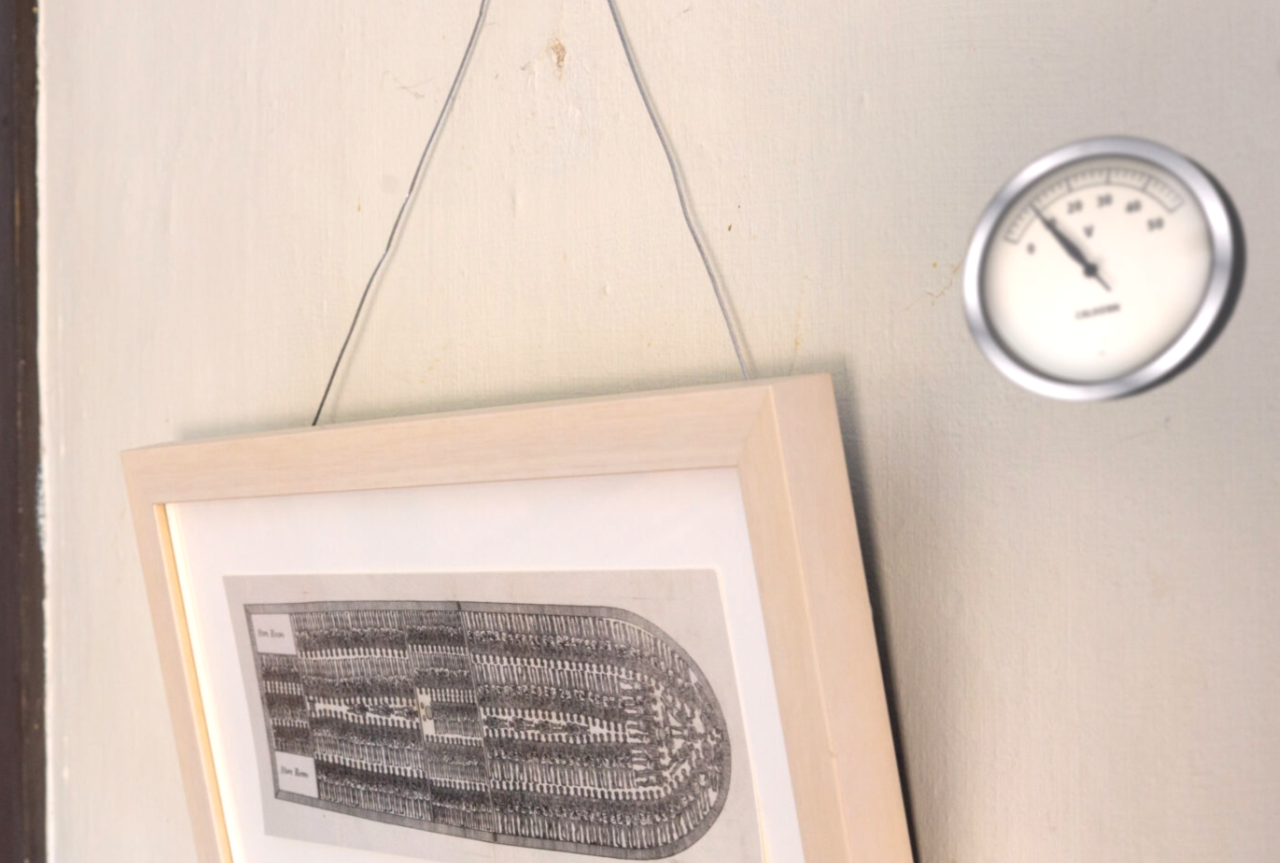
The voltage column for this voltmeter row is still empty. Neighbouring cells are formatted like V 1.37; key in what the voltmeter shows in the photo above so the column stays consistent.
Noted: V 10
